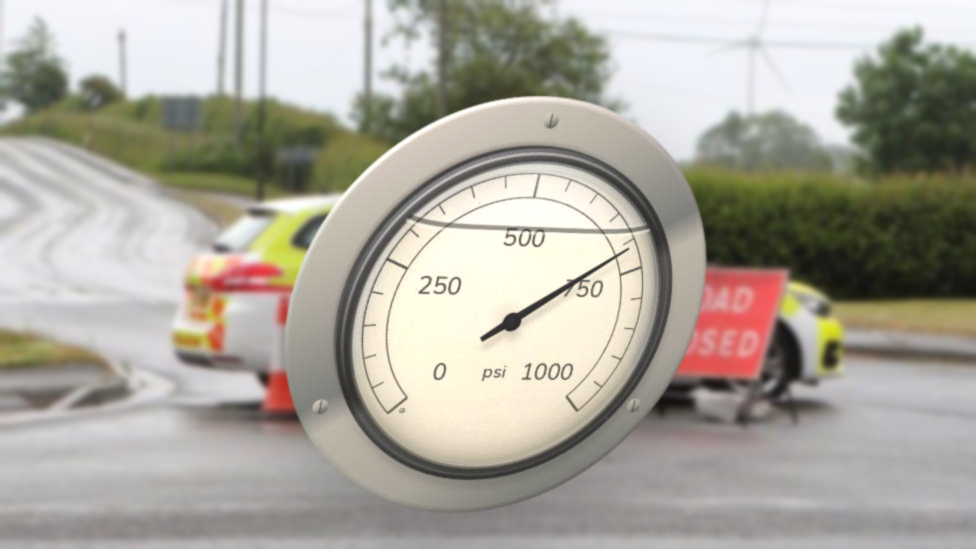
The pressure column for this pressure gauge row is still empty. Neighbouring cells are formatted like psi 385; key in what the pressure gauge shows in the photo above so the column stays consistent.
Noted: psi 700
